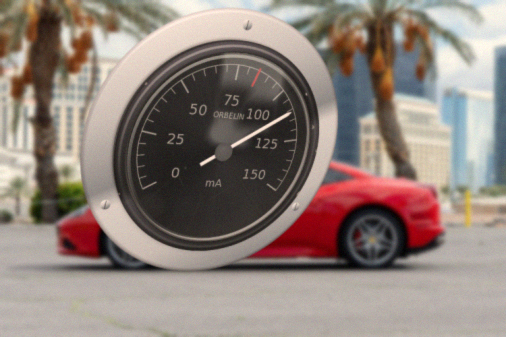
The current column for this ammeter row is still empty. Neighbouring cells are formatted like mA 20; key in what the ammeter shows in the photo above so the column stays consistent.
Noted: mA 110
